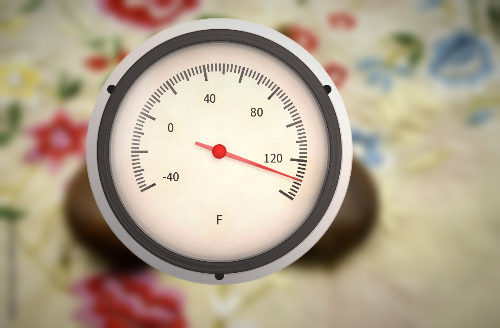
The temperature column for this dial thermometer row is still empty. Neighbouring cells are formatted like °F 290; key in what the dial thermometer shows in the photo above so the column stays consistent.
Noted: °F 130
